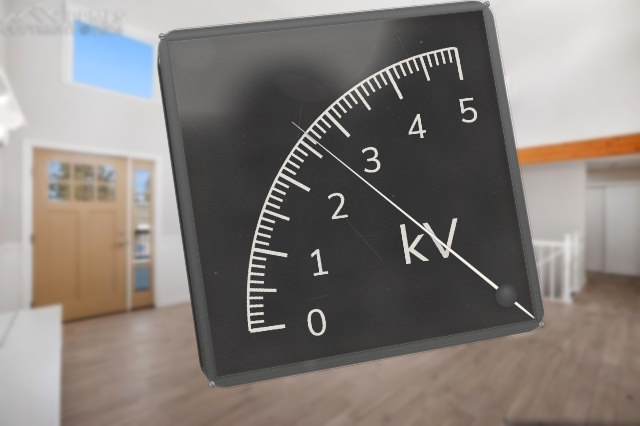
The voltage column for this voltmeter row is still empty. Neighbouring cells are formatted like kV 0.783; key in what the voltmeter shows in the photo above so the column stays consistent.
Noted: kV 2.6
